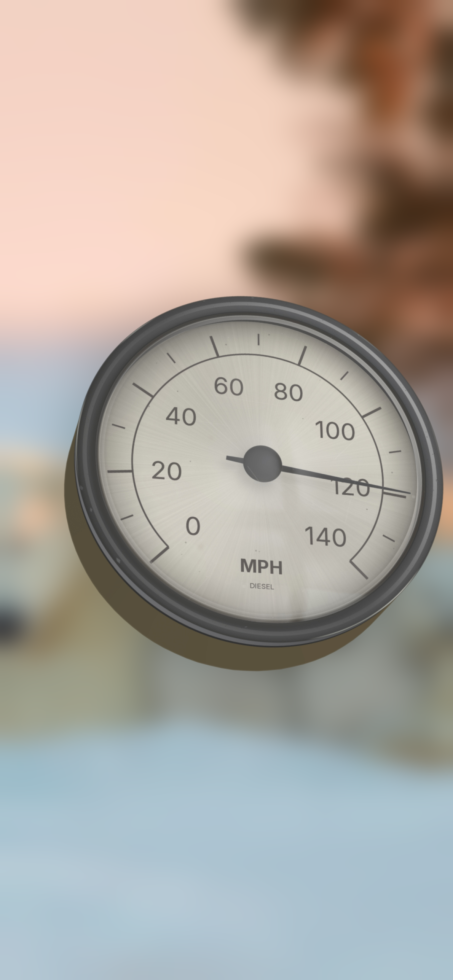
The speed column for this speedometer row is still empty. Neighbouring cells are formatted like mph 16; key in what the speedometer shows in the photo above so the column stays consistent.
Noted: mph 120
